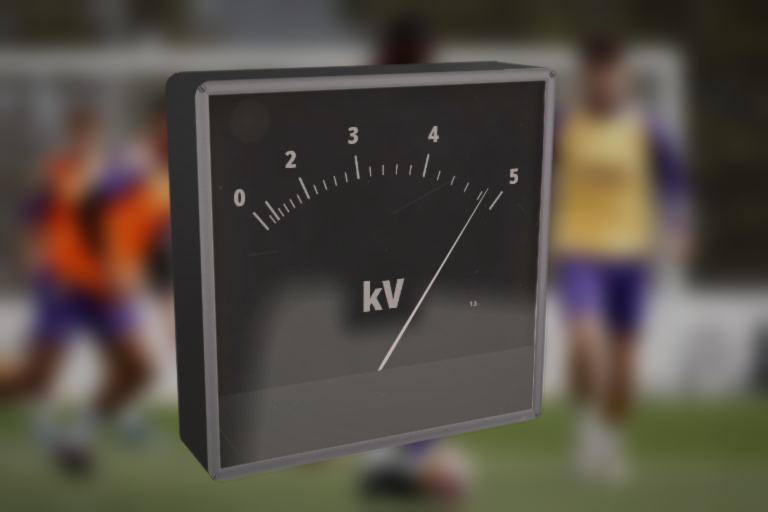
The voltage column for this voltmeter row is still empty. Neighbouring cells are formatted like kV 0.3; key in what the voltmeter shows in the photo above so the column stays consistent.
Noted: kV 4.8
